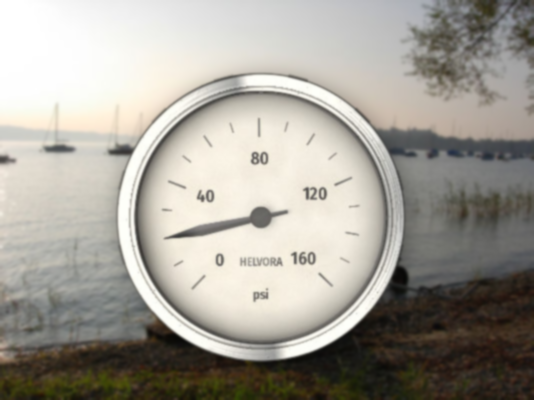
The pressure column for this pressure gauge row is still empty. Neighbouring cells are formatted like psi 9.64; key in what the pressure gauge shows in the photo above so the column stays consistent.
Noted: psi 20
